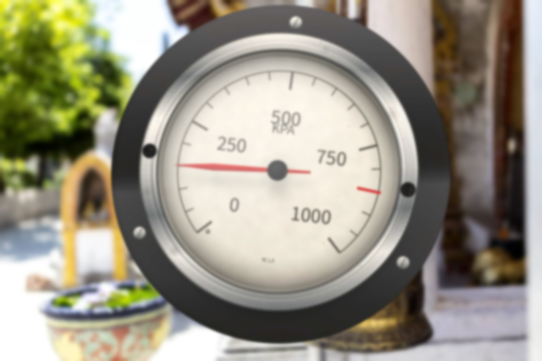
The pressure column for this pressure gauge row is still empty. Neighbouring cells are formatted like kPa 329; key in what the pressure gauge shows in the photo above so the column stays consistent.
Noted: kPa 150
